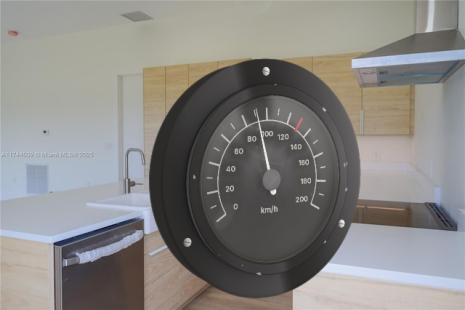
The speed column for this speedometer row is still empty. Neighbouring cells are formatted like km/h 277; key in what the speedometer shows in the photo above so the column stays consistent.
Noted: km/h 90
